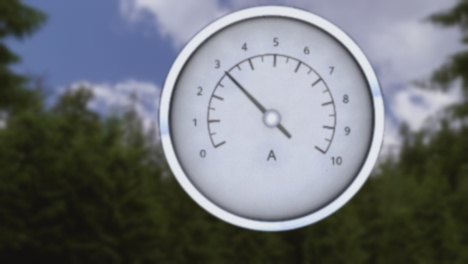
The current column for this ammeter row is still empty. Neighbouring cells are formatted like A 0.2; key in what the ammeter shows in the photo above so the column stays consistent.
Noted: A 3
